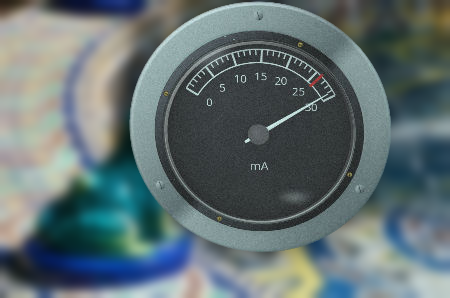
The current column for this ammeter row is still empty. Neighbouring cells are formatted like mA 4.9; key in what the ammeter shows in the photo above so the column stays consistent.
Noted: mA 29
